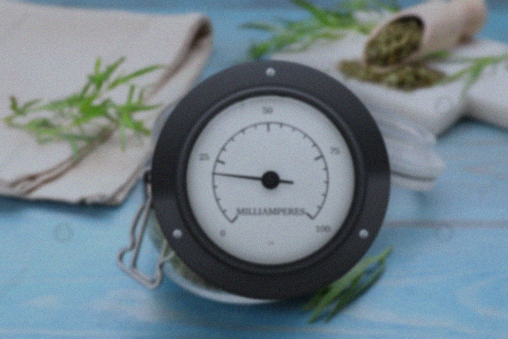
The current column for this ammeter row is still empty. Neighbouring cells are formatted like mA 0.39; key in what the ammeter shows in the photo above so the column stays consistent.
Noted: mA 20
